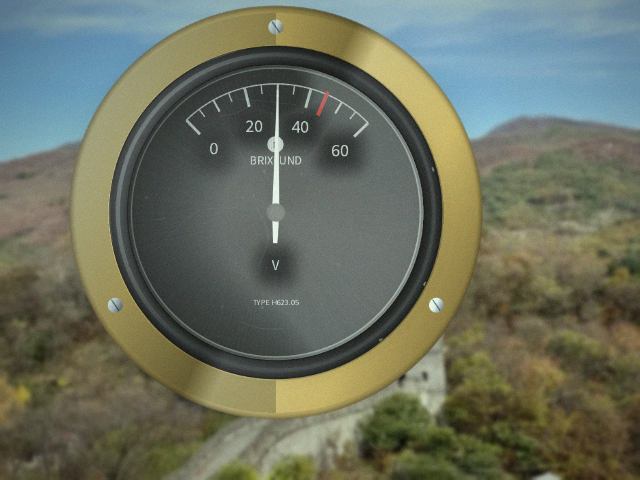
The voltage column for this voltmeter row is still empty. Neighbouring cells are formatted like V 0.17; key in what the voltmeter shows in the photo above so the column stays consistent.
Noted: V 30
